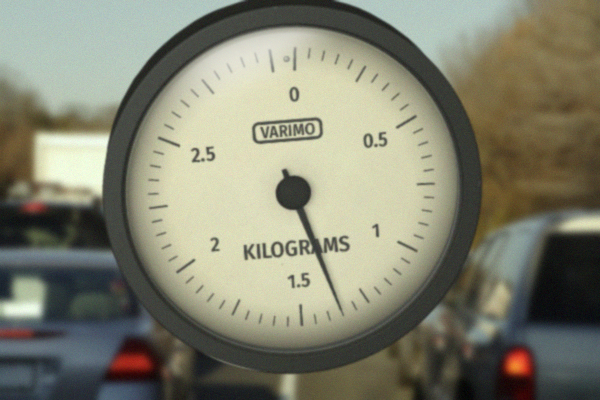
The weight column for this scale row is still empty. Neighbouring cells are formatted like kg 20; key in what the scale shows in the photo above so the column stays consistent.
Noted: kg 1.35
